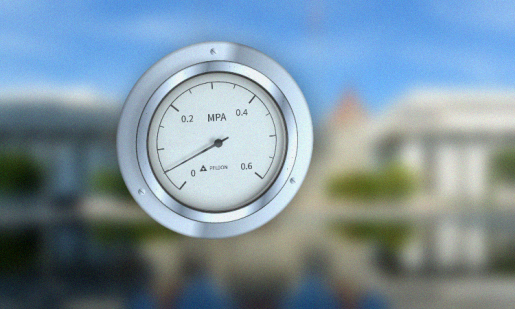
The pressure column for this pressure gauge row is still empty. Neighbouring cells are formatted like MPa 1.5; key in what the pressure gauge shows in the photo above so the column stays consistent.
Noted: MPa 0.05
